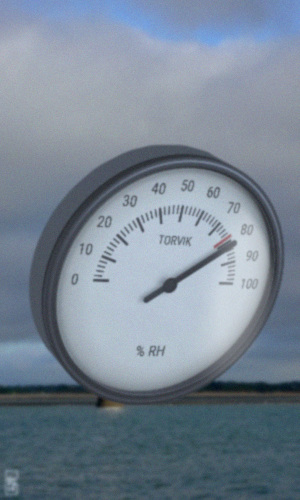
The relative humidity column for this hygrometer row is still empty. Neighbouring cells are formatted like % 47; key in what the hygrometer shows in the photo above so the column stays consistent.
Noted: % 80
